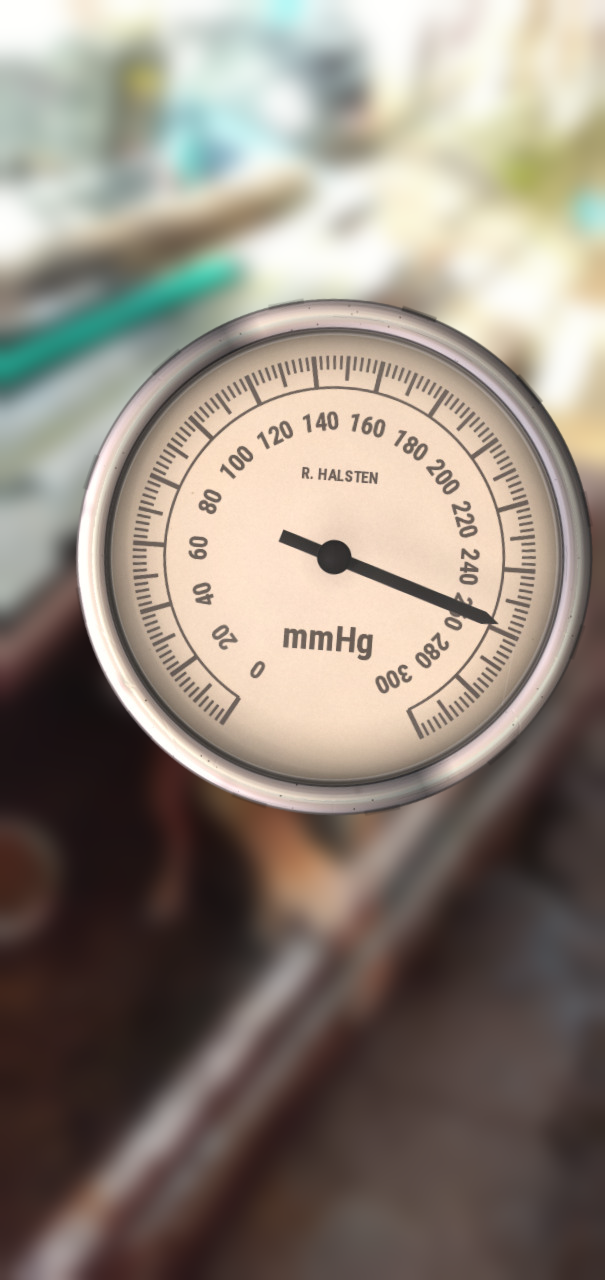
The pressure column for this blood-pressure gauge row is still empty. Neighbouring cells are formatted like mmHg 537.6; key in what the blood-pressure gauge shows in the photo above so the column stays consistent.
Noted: mmHg 258
